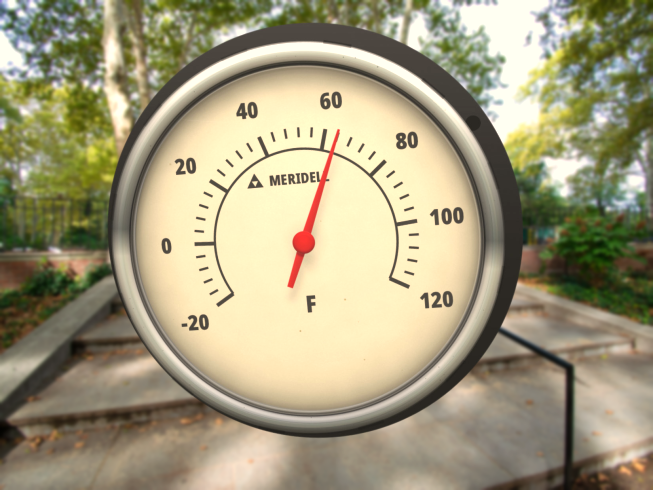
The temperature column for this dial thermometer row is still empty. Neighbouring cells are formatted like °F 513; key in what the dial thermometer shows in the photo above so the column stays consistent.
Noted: °F 64
